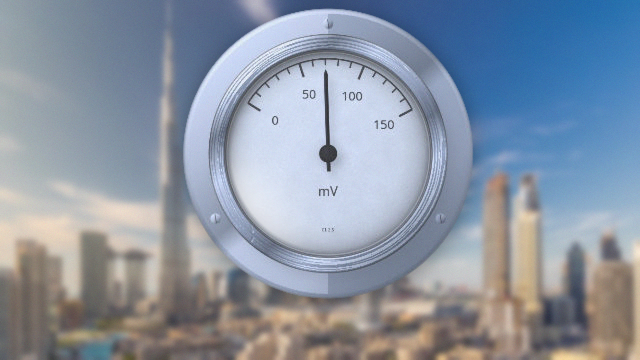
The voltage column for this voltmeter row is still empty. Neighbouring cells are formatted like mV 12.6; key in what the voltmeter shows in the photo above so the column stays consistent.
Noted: mV 70
